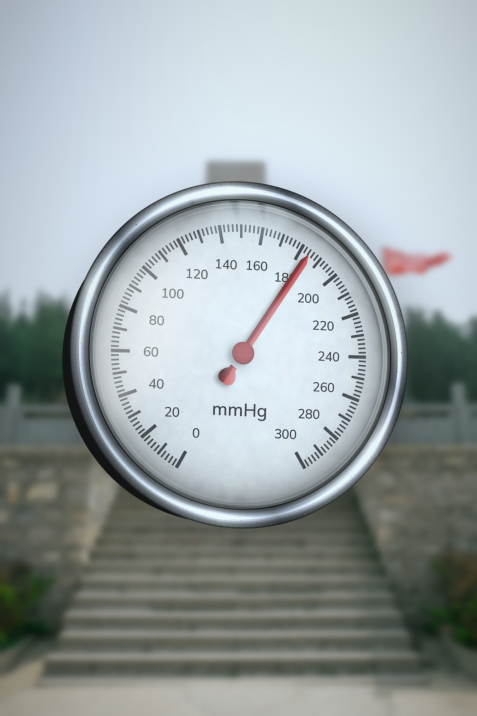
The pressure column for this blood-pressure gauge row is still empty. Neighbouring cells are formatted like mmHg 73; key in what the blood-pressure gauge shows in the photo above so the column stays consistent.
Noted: mmHg 184
